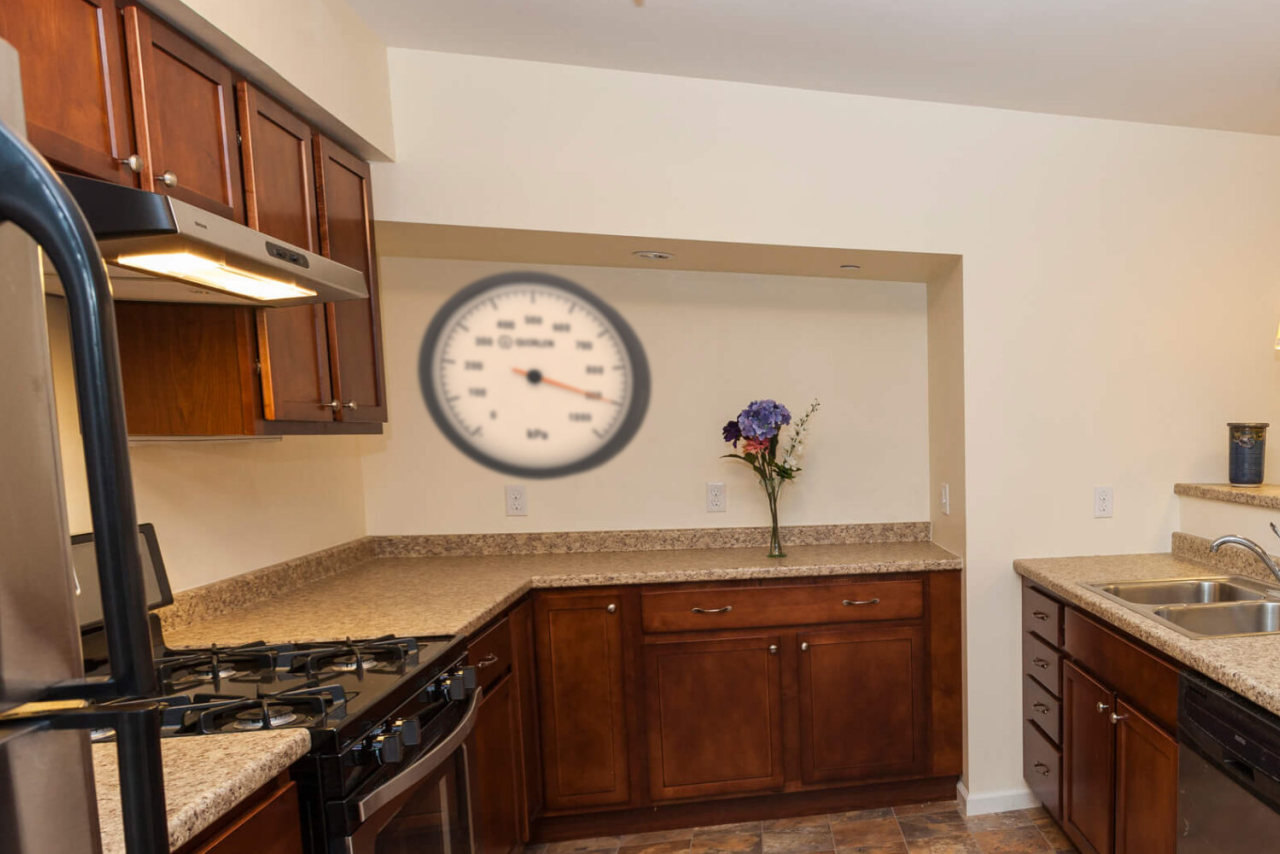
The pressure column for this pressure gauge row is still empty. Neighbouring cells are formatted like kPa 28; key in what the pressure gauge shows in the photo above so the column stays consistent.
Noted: kPa 900
